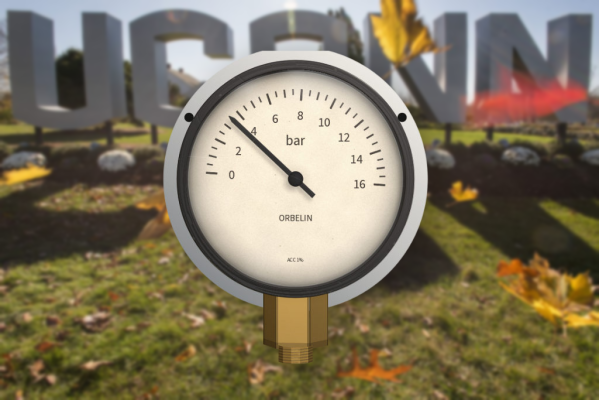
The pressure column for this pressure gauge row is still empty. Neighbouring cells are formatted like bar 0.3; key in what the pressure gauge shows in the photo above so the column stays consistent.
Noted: bar 3.5
